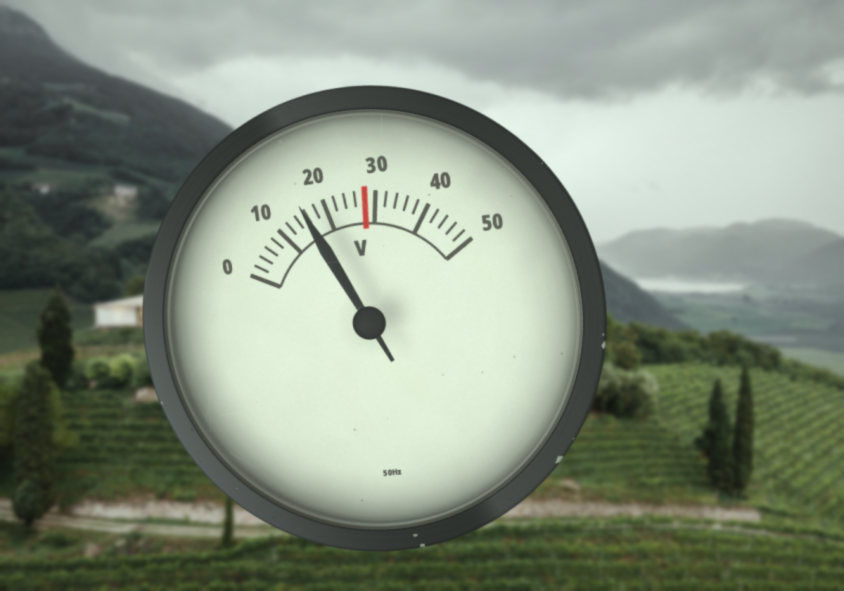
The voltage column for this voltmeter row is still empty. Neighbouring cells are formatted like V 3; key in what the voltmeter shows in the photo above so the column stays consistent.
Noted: V 16
